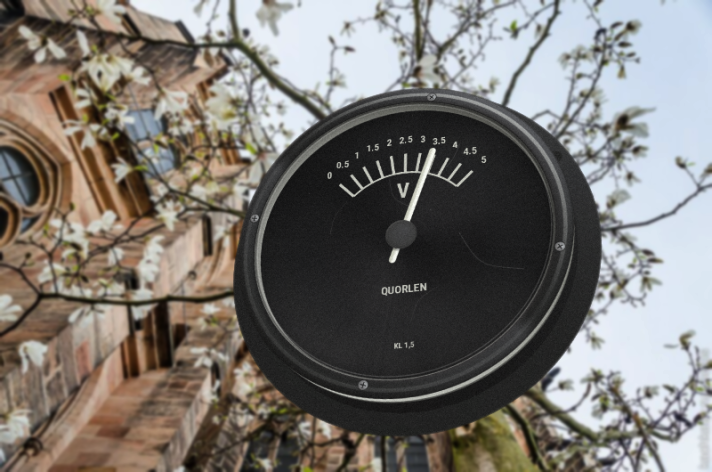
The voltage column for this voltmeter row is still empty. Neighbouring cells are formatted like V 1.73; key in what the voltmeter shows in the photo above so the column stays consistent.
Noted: V 3.5
